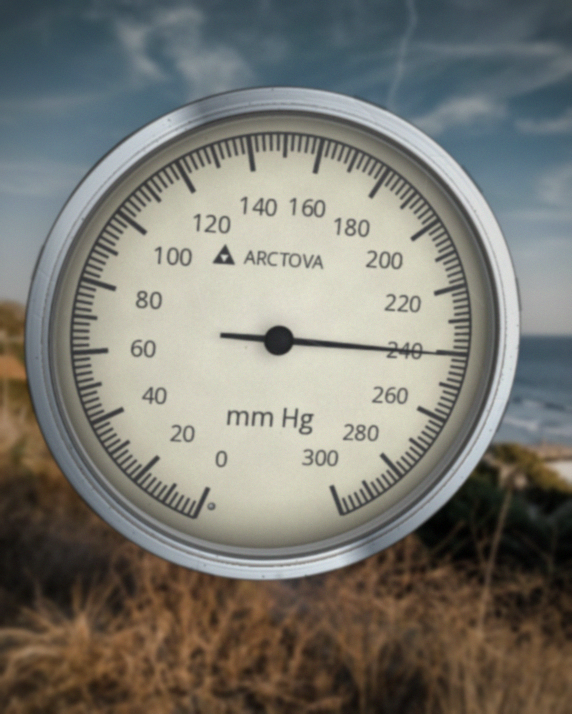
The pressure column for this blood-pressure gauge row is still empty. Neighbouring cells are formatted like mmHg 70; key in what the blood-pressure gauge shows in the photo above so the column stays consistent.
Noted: mmHg 240
